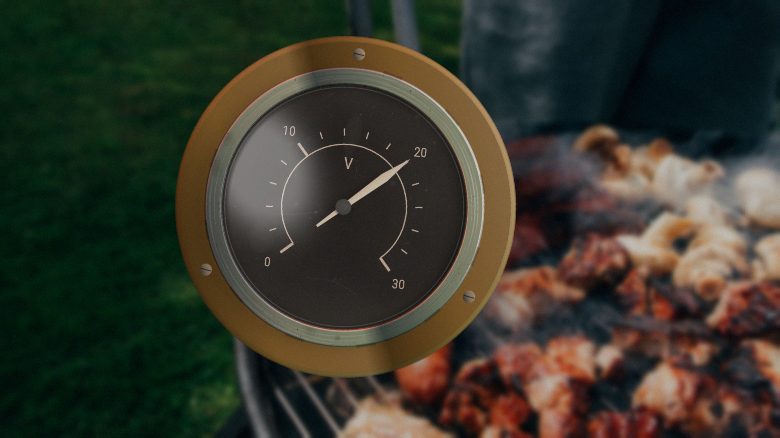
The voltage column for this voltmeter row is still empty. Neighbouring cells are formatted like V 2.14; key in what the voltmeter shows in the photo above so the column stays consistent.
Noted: V 20
